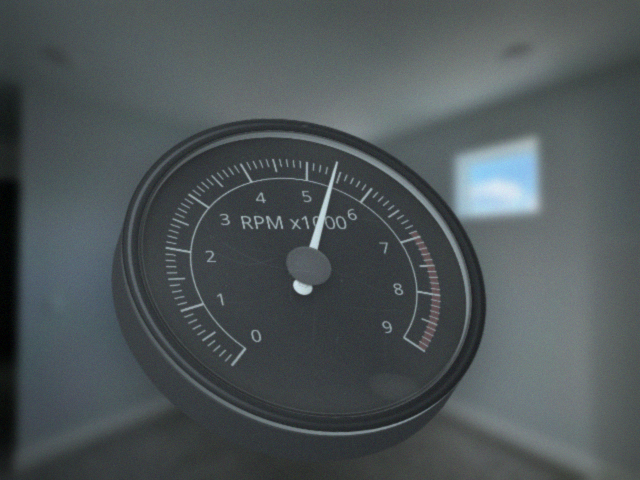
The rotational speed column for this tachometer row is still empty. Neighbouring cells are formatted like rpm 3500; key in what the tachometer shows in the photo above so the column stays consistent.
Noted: rpm 5400
